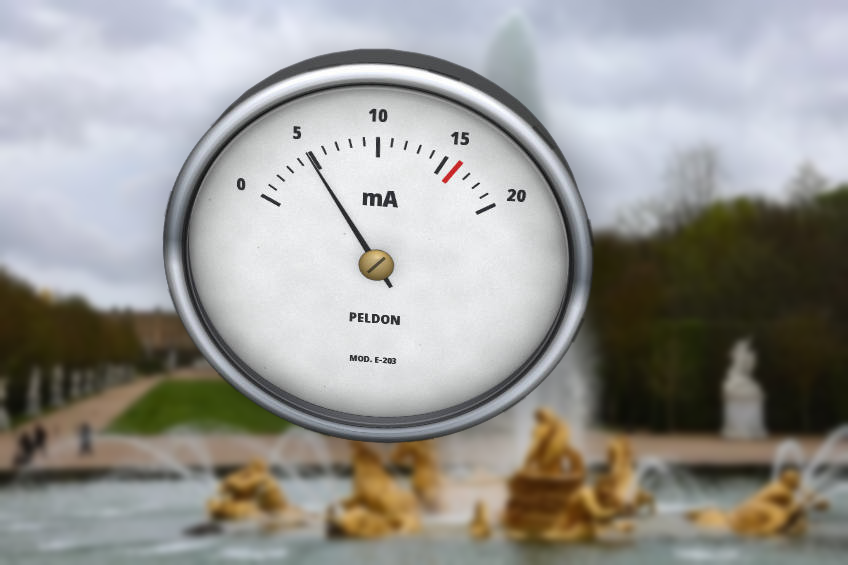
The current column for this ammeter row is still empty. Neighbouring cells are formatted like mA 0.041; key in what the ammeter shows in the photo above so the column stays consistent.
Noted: mA 5
